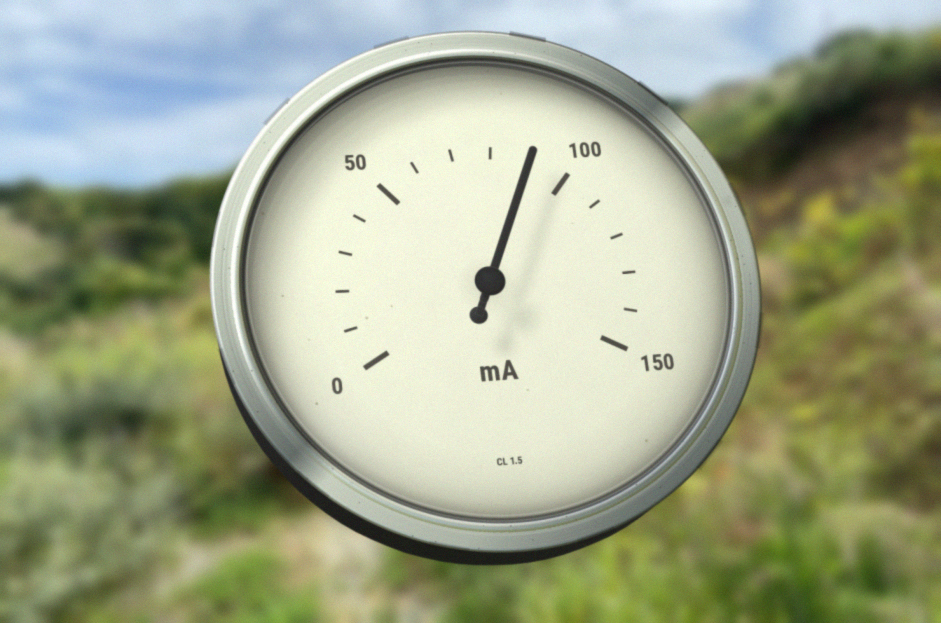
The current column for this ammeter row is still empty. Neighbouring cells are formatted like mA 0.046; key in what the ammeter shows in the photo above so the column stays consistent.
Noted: mA 90
